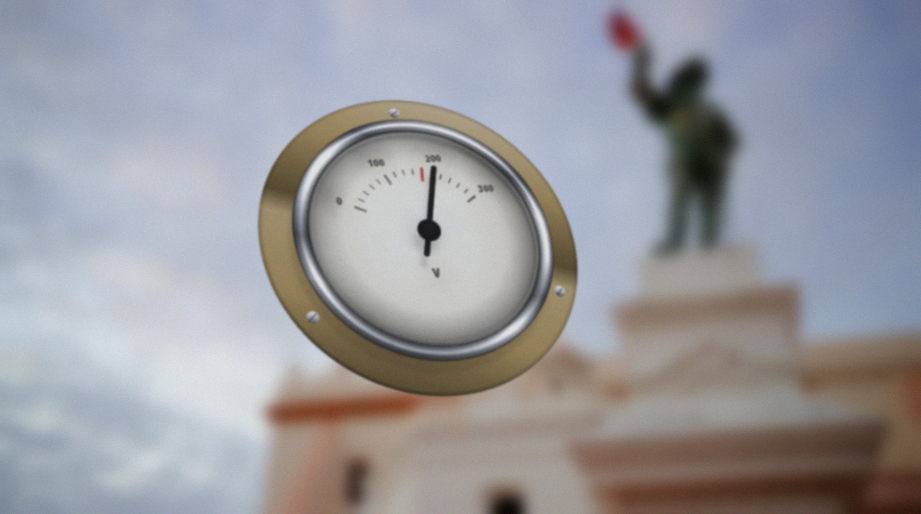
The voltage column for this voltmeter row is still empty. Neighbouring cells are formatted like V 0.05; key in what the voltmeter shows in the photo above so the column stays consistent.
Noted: V 200
